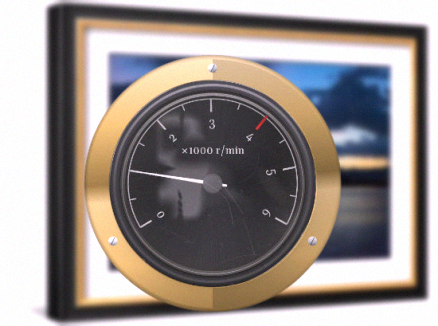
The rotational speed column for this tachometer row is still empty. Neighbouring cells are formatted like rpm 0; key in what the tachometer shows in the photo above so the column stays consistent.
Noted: rpm 1000
